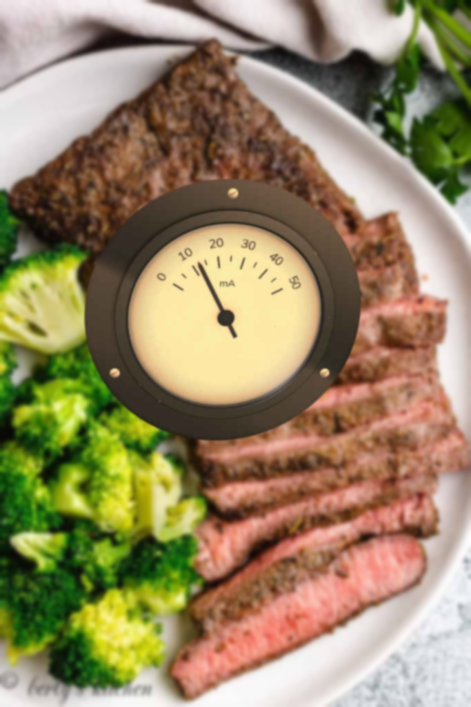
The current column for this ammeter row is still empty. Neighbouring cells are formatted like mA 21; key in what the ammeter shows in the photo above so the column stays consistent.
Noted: mA 12.5
